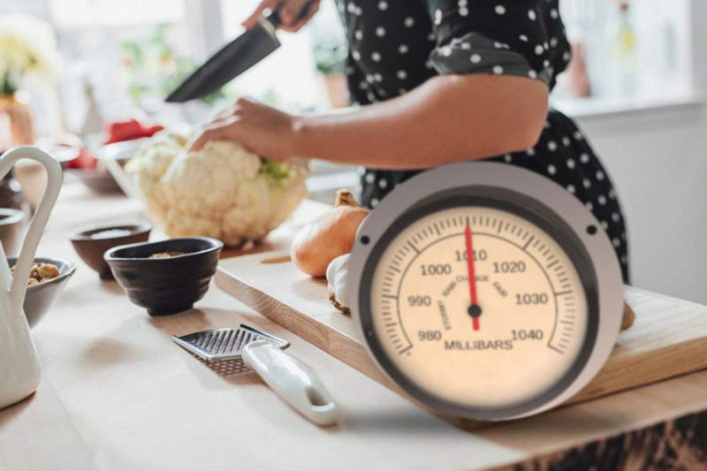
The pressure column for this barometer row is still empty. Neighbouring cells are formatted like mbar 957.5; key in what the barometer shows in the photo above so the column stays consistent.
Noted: mbar 1010
